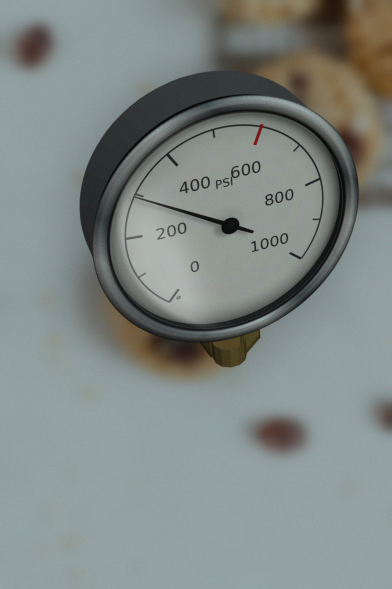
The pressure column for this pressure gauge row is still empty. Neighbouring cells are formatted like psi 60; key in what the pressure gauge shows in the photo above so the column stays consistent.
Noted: psi 300
